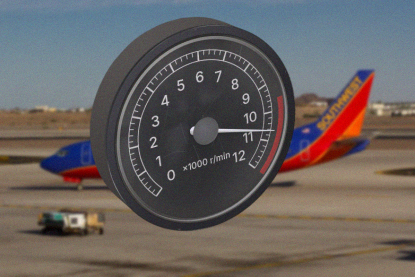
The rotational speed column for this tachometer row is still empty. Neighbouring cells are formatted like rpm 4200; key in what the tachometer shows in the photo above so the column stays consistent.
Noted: rpm 10600
